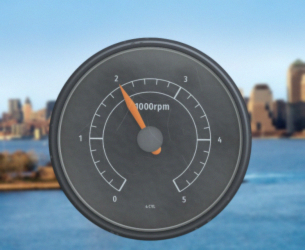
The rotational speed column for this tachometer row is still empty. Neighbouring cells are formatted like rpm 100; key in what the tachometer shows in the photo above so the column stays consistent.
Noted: rpm 2000
